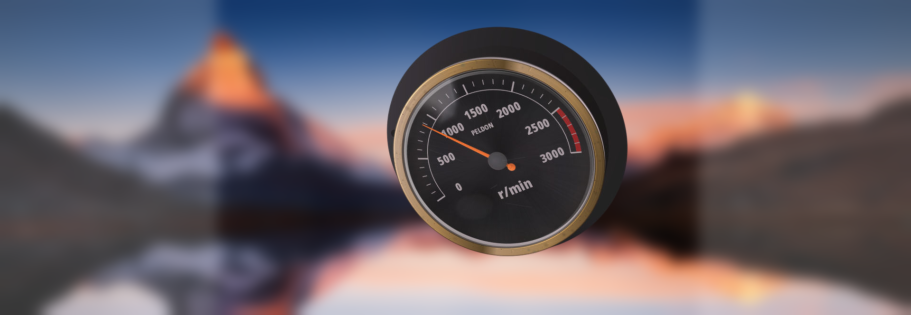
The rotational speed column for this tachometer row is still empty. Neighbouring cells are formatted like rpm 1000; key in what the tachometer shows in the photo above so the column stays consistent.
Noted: rpm 900
